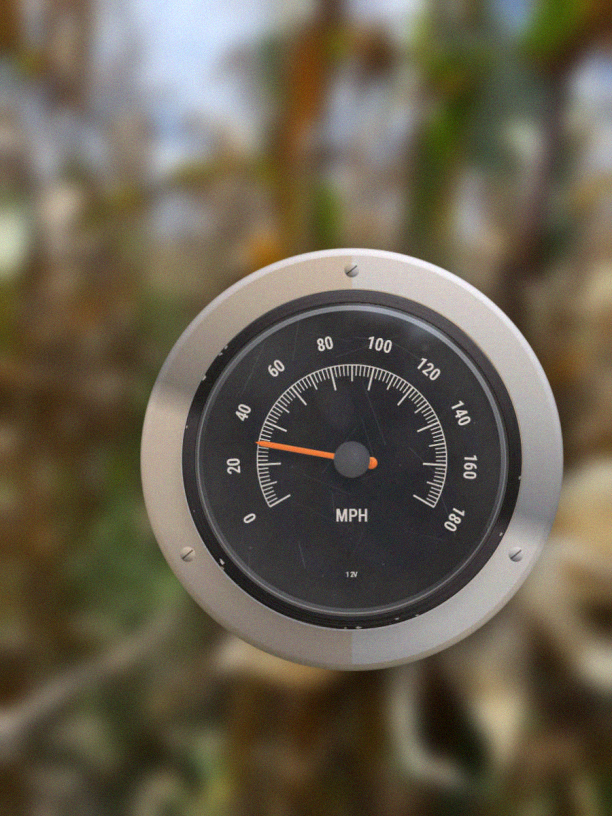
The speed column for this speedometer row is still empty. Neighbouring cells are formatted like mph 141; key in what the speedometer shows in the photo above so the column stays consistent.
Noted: mph 30
